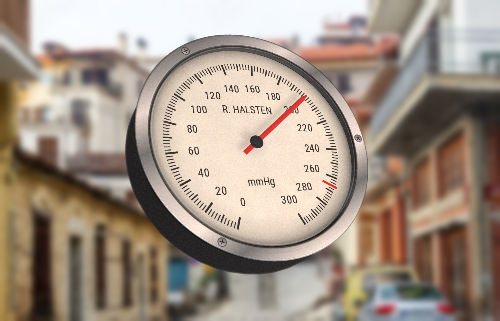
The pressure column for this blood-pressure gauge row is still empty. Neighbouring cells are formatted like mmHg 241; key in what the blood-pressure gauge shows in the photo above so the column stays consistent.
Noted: mmHg 200
